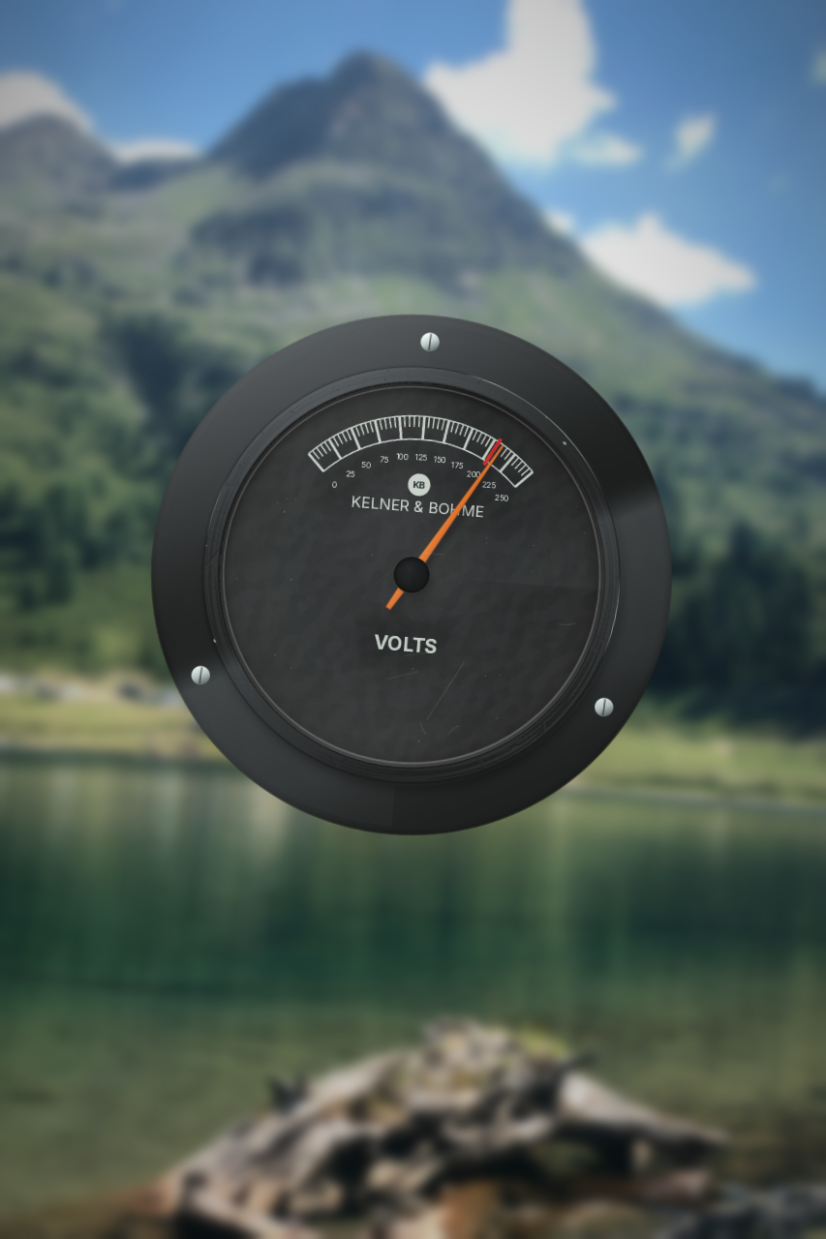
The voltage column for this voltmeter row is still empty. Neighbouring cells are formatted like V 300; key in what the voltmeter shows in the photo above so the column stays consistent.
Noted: V 210
